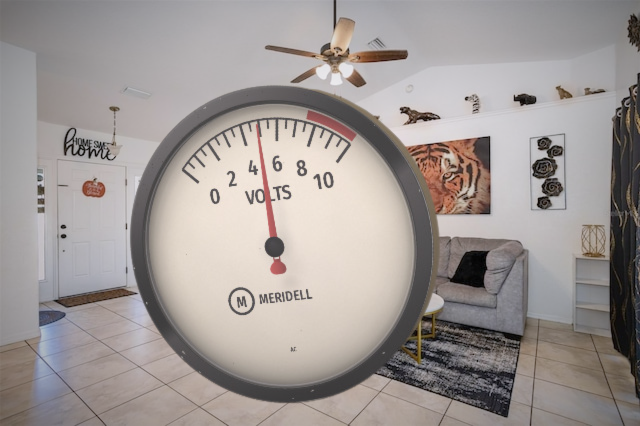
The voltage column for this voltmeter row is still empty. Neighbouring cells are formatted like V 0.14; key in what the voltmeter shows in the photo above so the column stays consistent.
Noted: V 5
